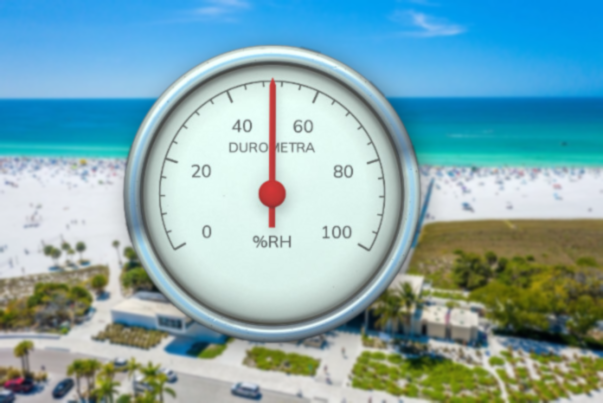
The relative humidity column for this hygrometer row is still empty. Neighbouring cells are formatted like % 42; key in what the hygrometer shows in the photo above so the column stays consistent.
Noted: % 50
